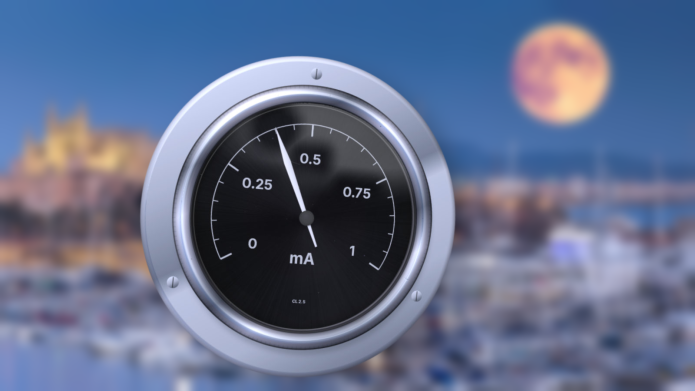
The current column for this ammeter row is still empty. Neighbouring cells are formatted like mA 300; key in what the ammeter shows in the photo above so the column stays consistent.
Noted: mA 0.4
